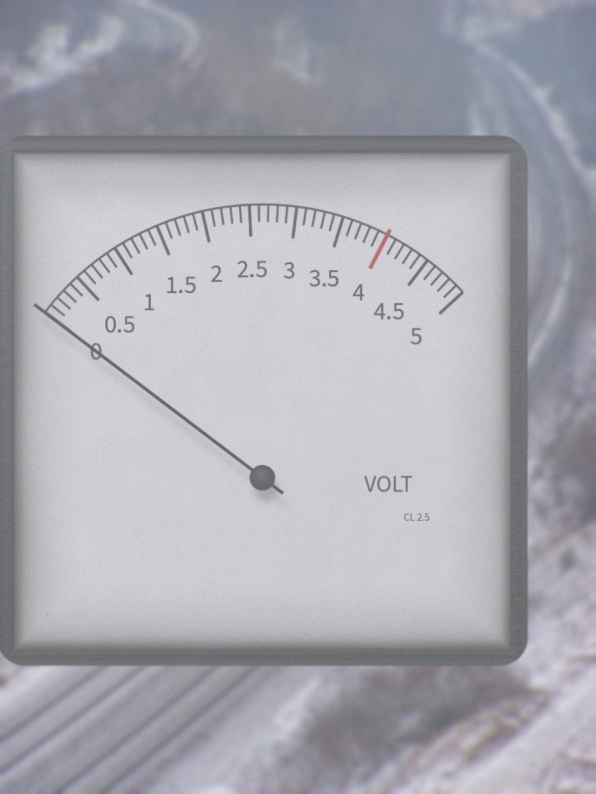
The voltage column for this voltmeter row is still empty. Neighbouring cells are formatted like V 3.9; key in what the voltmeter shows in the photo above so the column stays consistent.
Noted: V 0
